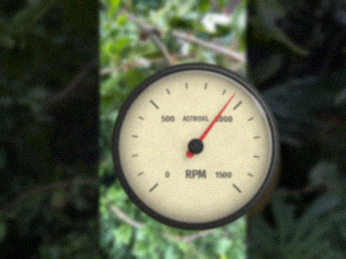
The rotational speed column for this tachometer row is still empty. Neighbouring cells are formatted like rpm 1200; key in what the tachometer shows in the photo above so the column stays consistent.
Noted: rpm 950
